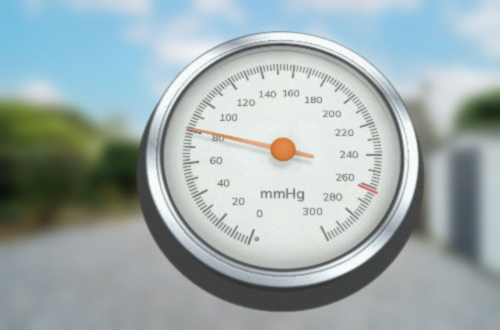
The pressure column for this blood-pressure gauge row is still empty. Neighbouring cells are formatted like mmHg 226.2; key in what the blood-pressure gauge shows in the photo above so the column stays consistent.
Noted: mmHg 80
